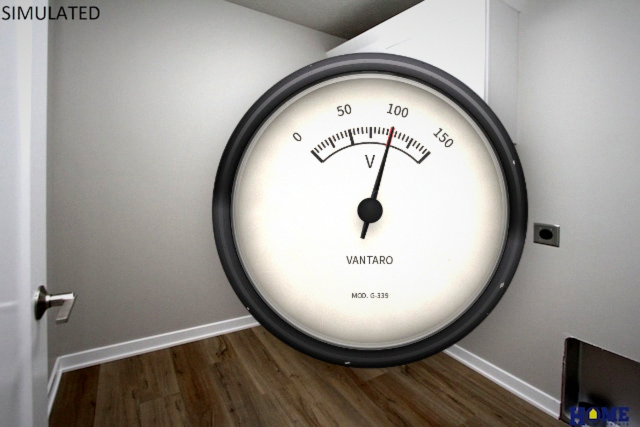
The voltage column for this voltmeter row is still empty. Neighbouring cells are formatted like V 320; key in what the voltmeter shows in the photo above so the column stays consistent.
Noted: V 100
